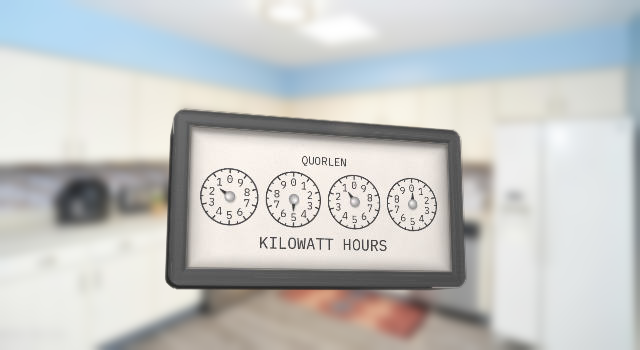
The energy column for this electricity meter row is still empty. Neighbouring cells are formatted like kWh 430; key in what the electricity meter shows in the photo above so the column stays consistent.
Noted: kWh 1510
